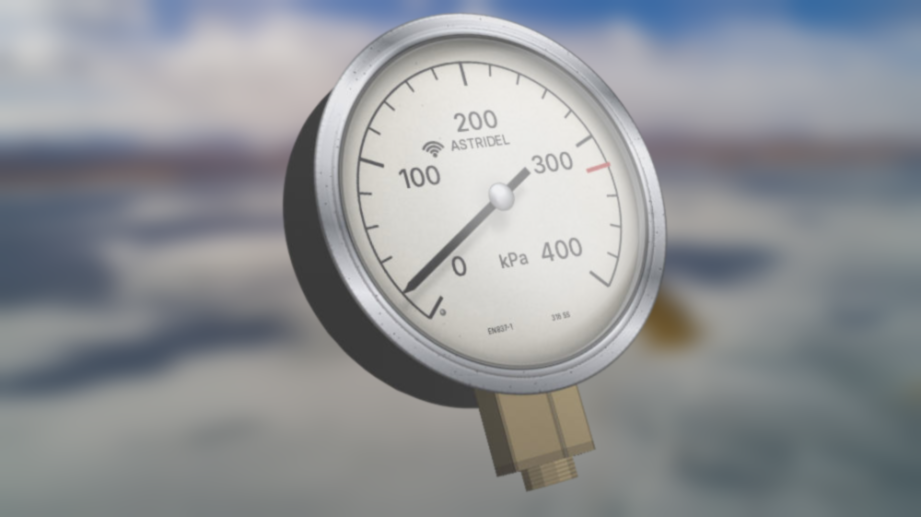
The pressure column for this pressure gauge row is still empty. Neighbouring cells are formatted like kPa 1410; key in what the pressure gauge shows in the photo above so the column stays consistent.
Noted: kPa 20
